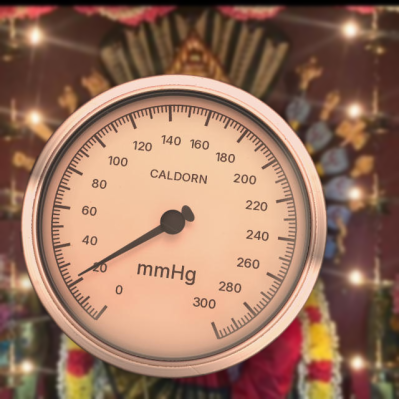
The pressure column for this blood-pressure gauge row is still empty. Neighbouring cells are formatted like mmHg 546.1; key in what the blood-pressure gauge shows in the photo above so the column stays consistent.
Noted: mmHg 22
